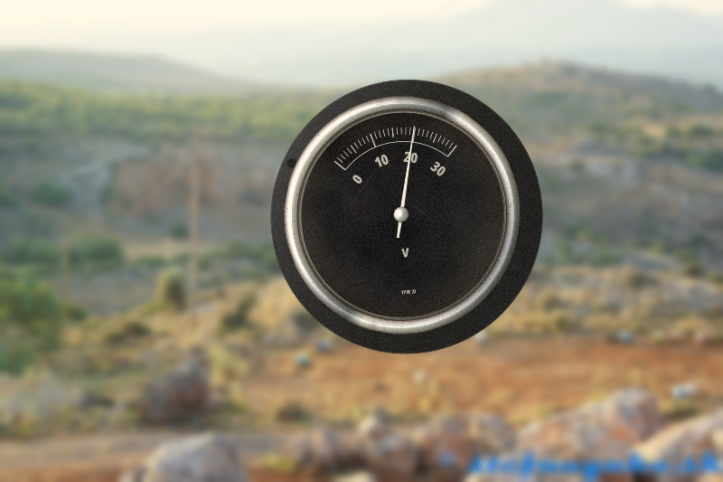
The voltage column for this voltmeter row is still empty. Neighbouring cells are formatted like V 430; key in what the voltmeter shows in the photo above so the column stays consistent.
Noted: V 20
